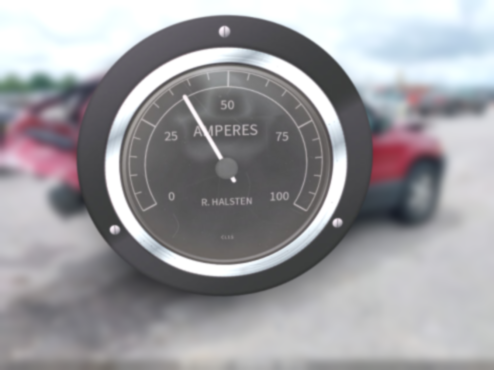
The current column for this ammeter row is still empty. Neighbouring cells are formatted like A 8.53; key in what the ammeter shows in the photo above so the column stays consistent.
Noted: A 37.5
